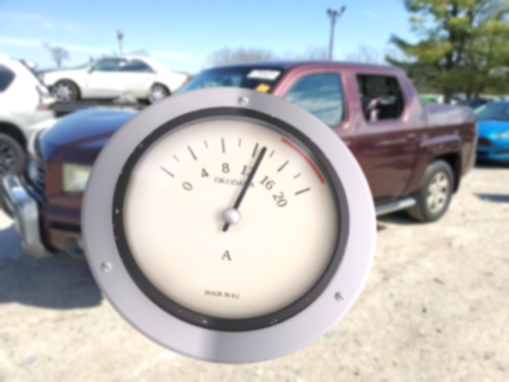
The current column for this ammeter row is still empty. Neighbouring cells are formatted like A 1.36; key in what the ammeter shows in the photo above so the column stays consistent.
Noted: A 13
